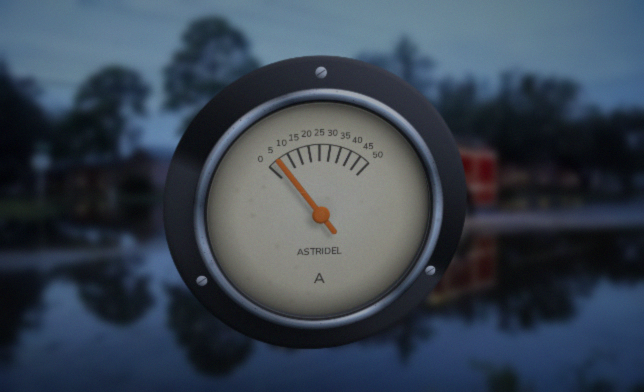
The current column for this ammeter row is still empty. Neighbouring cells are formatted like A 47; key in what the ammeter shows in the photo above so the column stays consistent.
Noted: A 5
